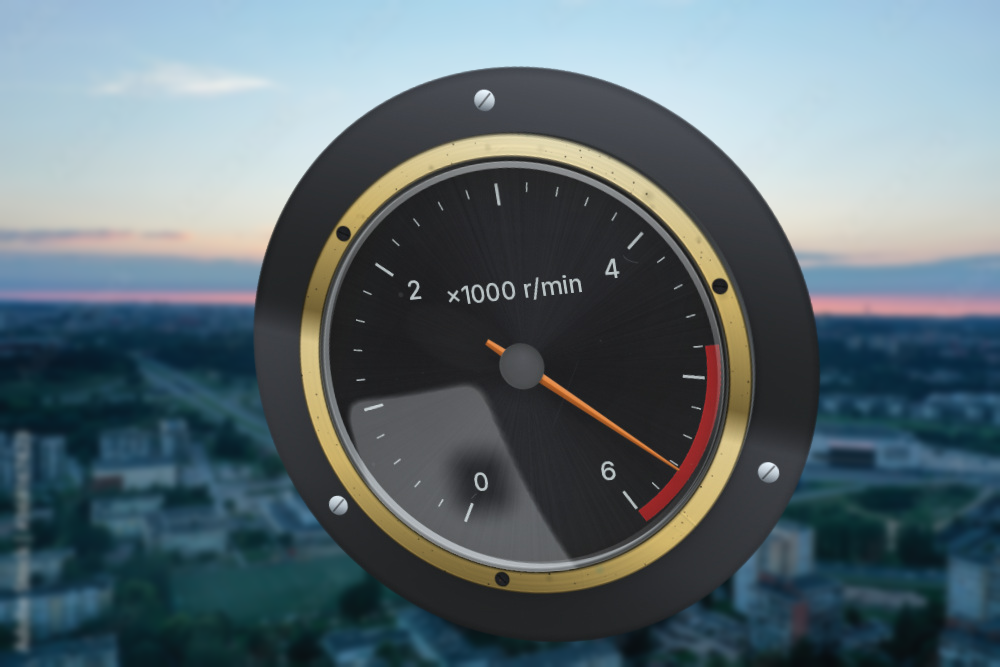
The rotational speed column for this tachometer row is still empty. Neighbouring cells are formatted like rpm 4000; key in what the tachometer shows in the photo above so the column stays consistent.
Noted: rpm 5600
